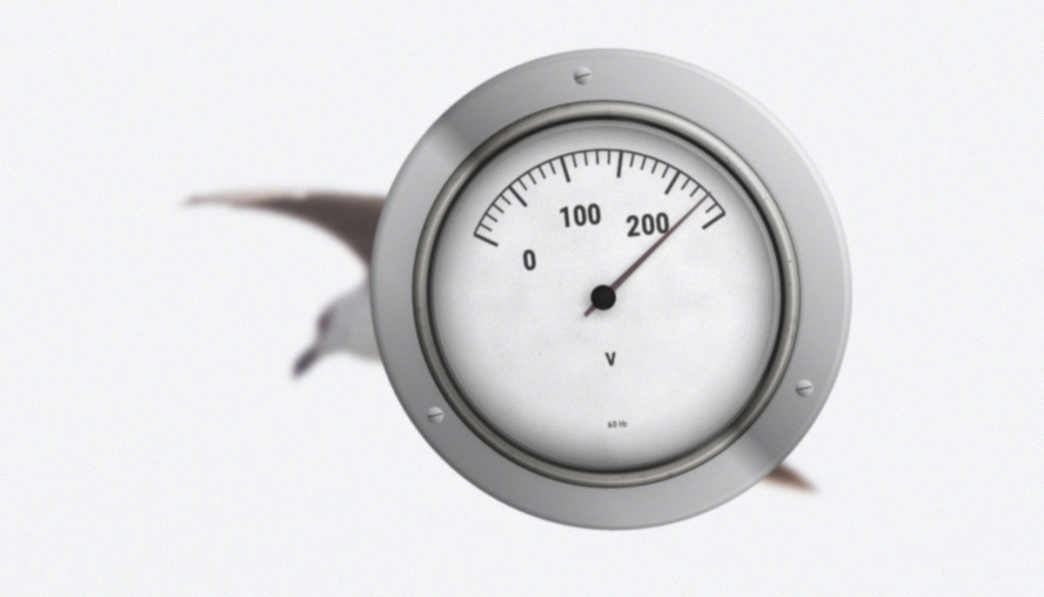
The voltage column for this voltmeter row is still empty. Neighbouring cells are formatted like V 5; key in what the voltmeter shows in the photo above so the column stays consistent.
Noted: V 230
